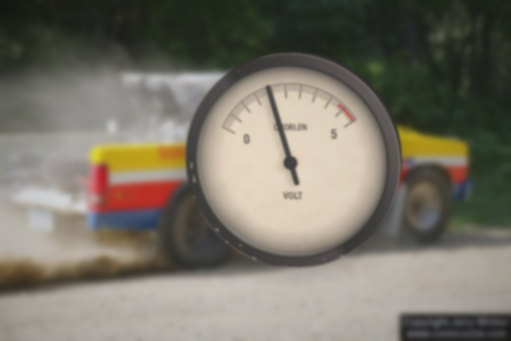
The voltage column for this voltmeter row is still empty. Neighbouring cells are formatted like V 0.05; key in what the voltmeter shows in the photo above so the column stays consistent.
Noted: V 2
